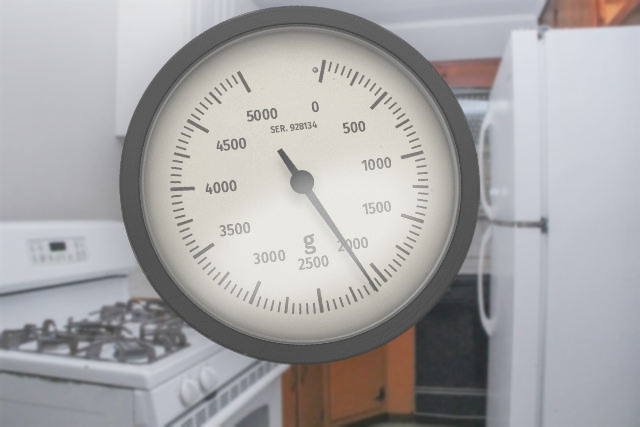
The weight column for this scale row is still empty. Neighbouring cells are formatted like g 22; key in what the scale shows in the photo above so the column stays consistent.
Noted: g 2100
